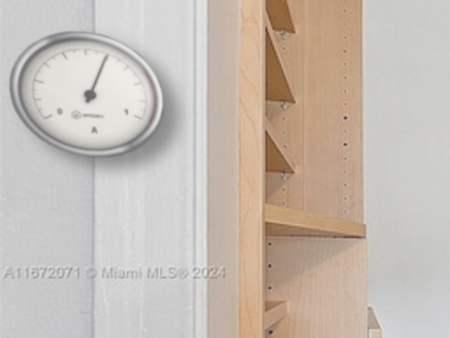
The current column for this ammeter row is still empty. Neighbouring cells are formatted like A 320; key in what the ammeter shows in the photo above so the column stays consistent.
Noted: A 0.6
